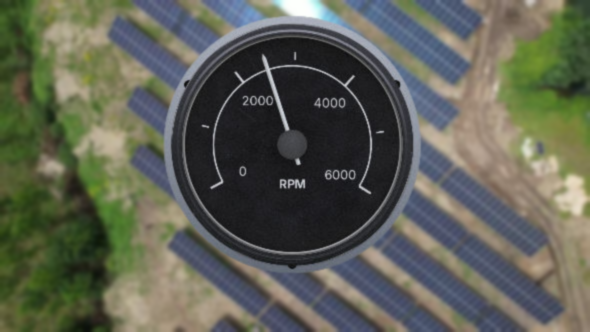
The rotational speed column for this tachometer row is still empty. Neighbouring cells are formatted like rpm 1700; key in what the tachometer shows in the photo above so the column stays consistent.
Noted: rpm 2500
